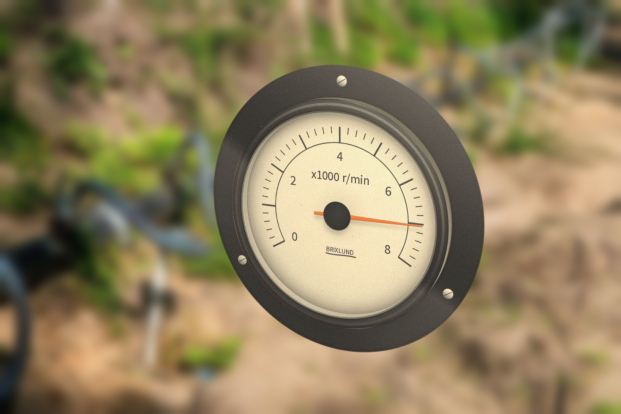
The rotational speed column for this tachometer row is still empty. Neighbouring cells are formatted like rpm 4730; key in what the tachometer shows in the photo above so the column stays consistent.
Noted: rpm 7000
